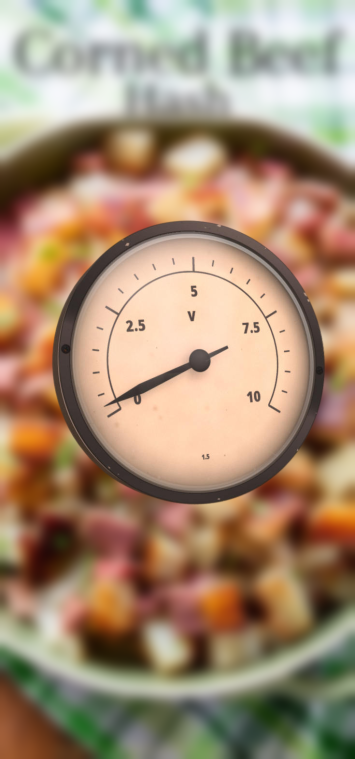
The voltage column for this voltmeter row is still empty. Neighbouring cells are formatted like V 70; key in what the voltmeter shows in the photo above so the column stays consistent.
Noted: V 0.25
